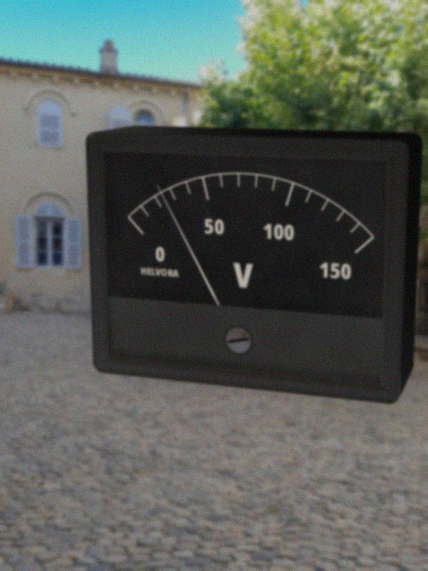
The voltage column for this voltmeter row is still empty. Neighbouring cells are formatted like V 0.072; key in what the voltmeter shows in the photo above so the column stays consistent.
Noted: V 25
